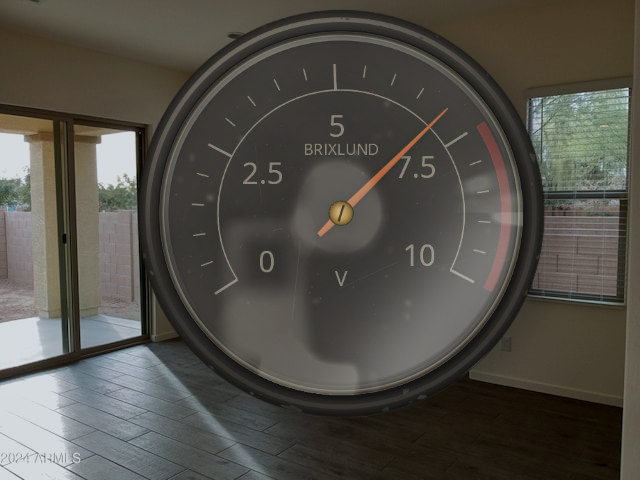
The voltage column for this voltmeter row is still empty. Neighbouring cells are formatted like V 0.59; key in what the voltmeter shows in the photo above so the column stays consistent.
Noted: V 7
